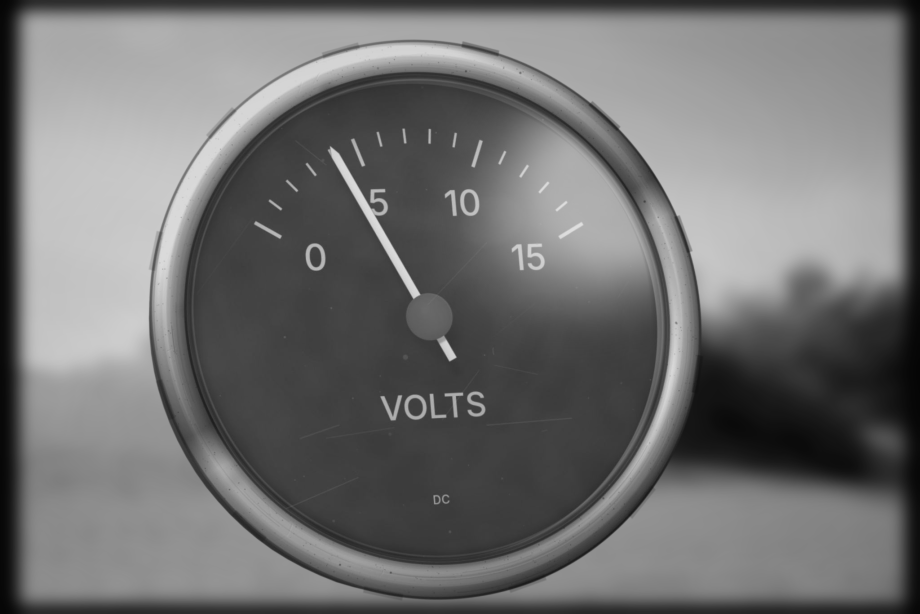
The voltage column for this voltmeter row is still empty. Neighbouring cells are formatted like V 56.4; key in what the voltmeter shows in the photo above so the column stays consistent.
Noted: V 4
